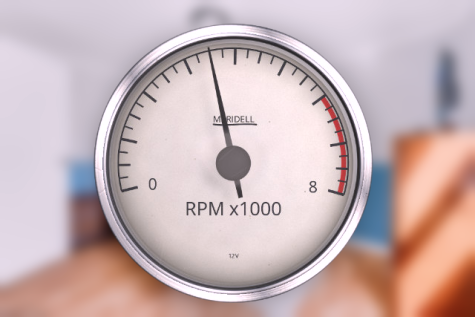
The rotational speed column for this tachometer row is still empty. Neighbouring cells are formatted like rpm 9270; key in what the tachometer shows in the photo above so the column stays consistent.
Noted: rpm 3500
